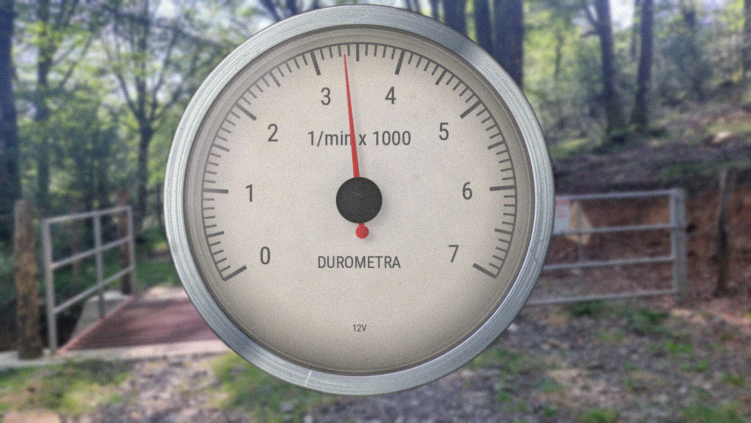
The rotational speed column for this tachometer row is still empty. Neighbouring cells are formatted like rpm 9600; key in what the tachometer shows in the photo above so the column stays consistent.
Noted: rpm 3350
